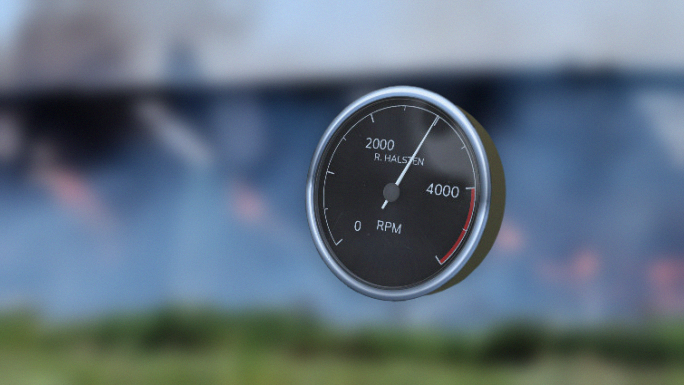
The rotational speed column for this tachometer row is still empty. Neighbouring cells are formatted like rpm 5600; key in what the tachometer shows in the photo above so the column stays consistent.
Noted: rpm 3000
